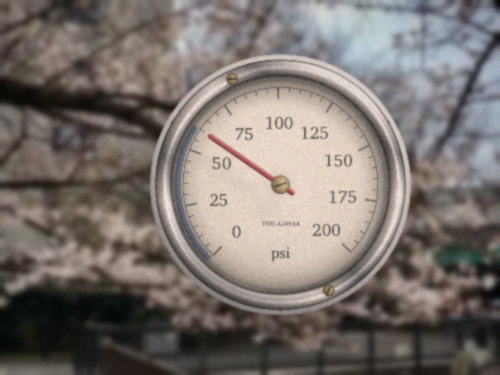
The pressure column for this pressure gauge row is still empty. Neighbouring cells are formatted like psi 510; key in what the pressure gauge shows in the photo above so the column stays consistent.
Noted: psi 60
